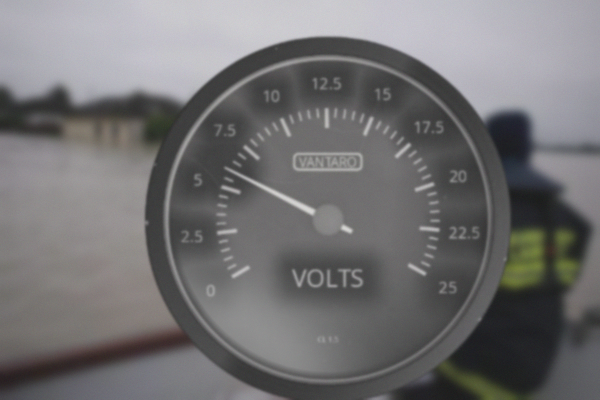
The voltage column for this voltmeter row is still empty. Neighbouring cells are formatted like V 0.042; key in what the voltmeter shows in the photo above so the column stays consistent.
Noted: V 6
